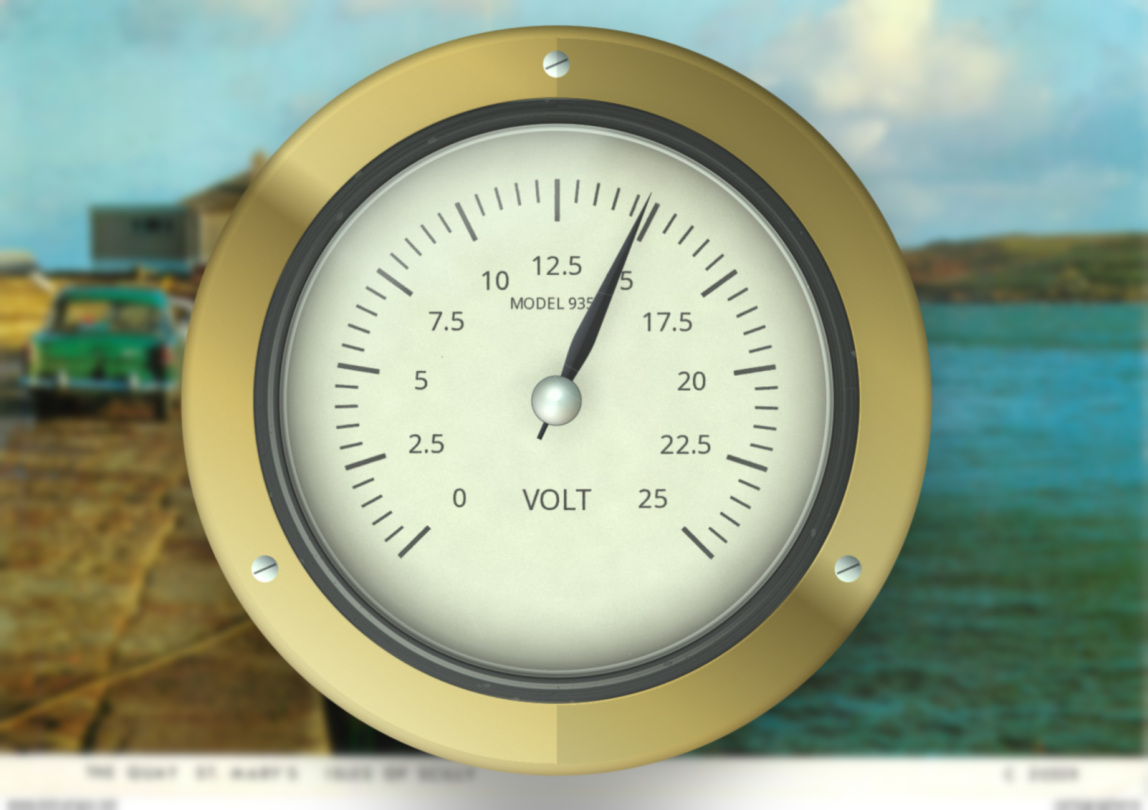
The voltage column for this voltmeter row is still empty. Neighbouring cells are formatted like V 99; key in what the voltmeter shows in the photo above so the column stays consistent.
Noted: V 14.75
